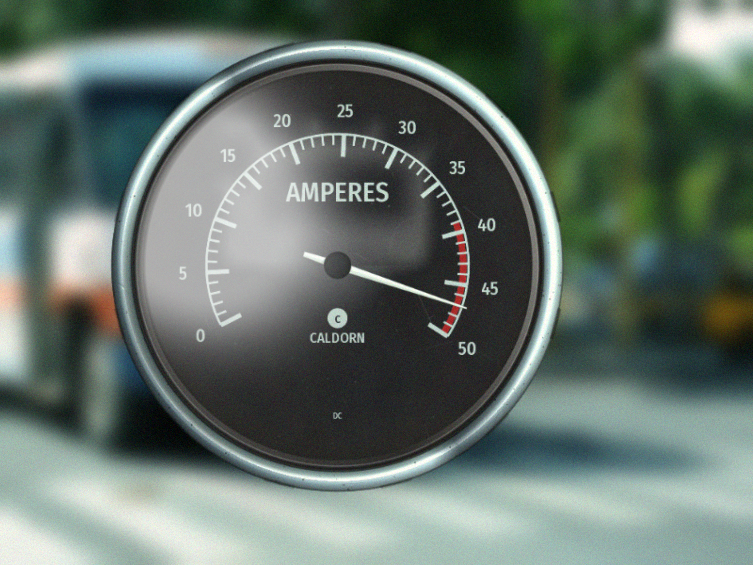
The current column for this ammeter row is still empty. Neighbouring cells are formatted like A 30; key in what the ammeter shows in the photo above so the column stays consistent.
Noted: A 47
